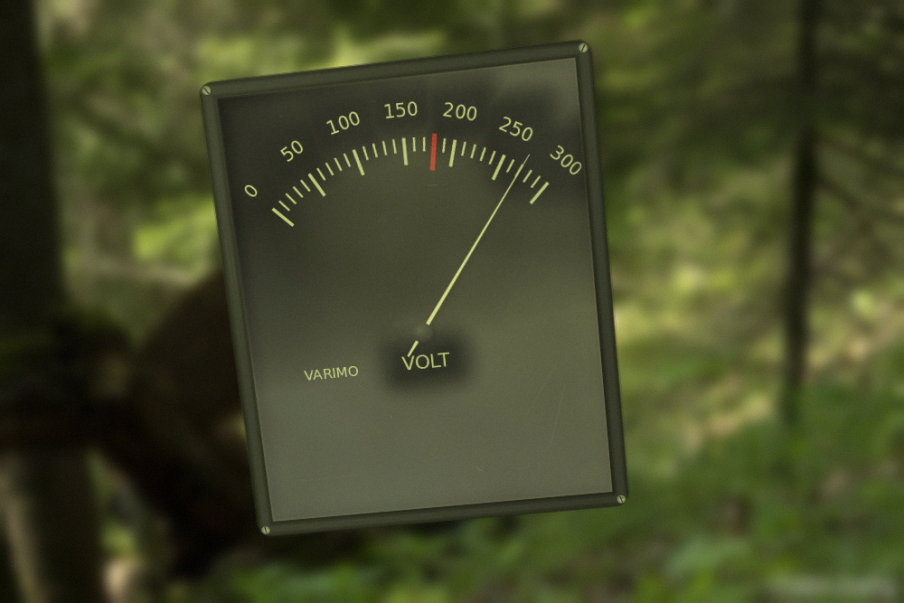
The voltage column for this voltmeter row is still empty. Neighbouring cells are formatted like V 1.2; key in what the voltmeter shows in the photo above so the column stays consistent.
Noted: V 270
